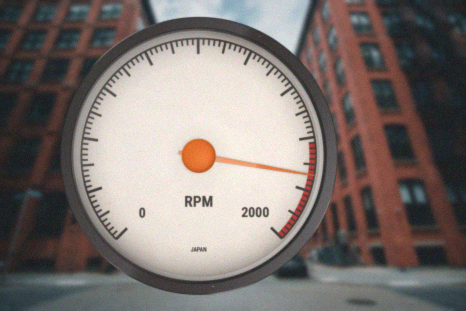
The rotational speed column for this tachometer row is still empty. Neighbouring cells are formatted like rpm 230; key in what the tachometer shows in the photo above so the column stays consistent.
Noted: rpm 1740
